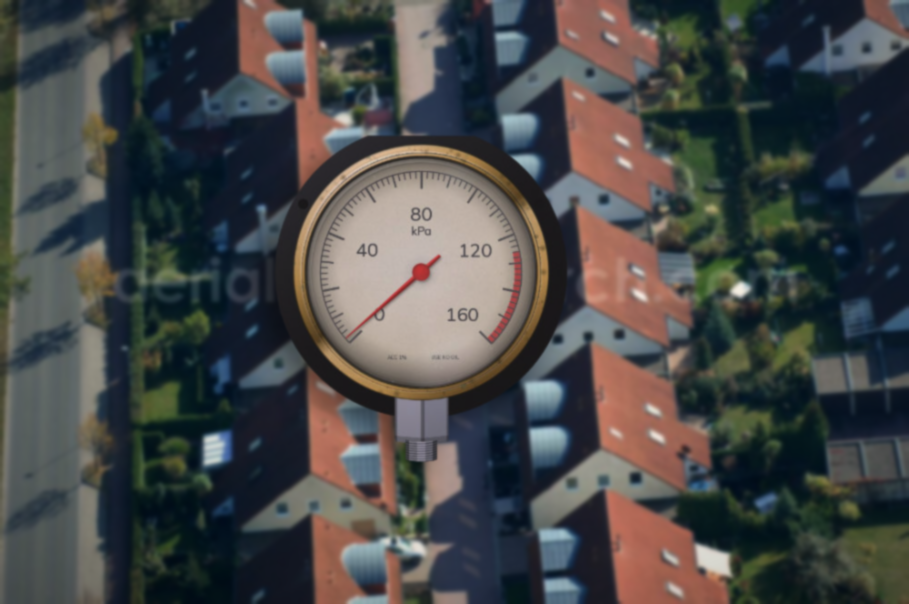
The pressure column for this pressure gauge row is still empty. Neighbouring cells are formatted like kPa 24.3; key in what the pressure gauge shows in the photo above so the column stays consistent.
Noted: kPa 2
